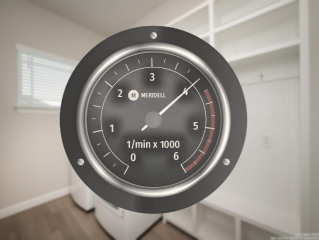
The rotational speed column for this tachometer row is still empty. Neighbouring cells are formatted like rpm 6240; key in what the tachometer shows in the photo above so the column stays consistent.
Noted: rpm 4000
